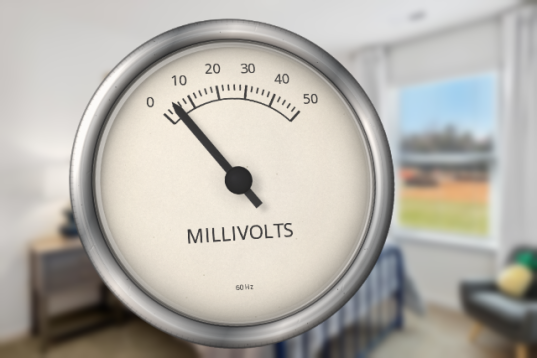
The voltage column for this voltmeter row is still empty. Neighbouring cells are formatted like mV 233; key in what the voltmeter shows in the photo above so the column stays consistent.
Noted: mV 4
